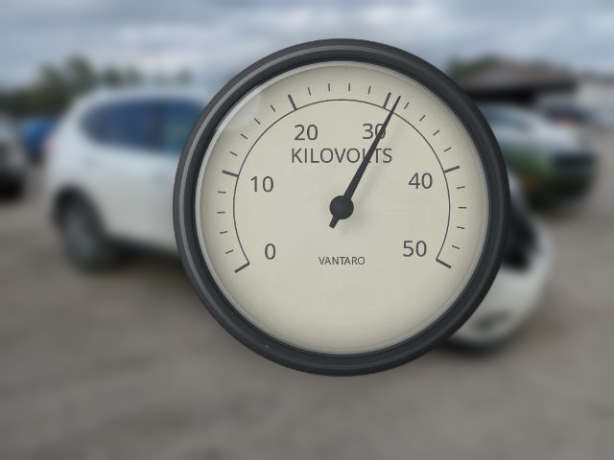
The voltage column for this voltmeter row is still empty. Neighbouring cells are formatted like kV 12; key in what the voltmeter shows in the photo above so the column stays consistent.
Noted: kV 31
